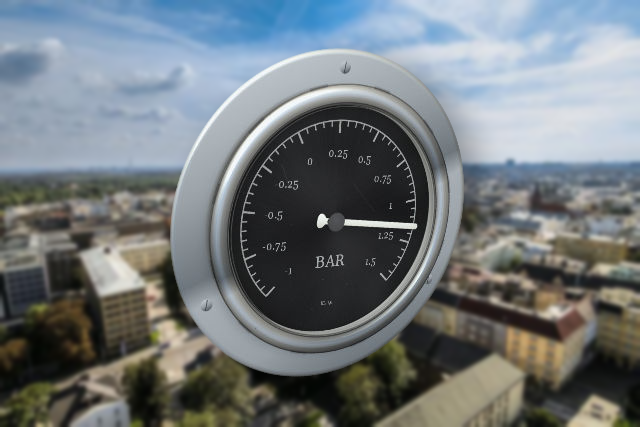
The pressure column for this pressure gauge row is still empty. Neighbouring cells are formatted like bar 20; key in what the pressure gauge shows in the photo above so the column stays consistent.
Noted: bar 1.15
